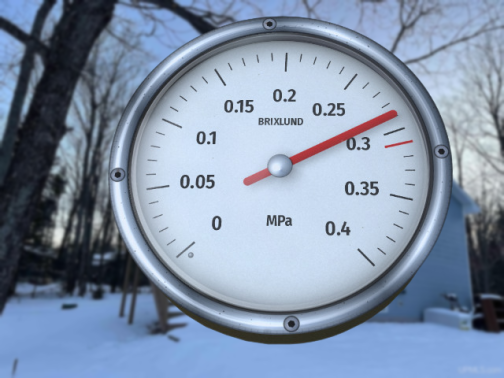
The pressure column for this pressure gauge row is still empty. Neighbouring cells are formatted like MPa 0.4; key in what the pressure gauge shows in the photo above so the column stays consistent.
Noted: MPa 0.29
